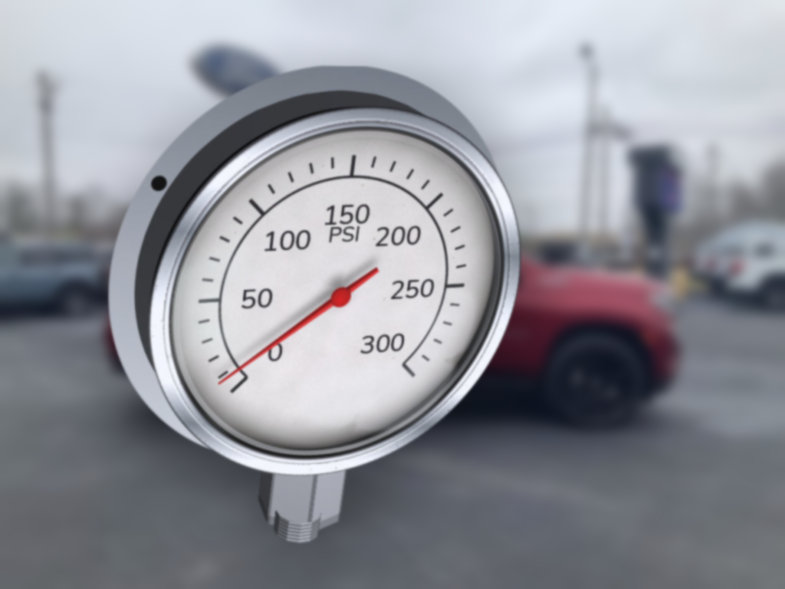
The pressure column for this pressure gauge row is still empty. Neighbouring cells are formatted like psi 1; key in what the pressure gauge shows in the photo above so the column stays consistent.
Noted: psi 10
